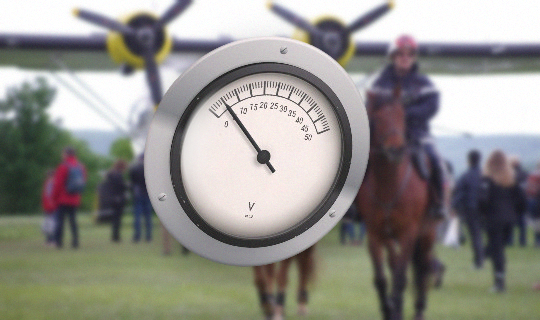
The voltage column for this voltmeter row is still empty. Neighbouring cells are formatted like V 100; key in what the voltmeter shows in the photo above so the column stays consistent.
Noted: V 5
